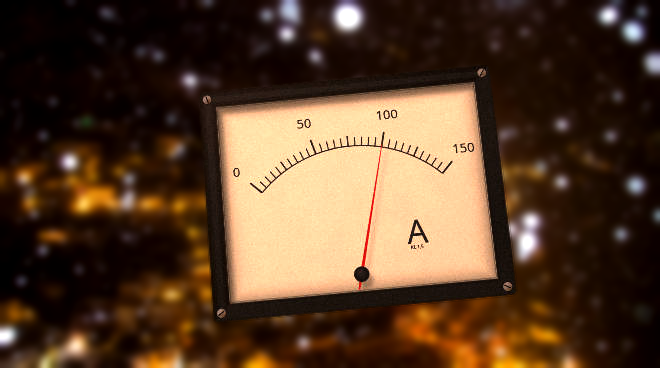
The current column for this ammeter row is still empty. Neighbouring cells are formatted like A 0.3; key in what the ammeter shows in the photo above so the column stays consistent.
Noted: A 100
